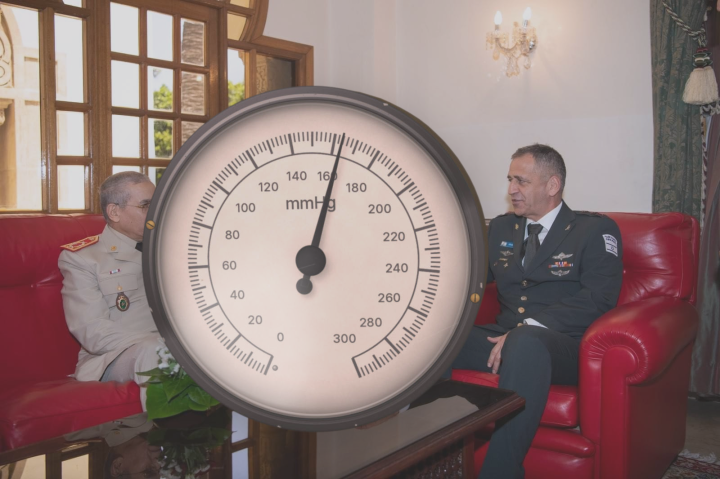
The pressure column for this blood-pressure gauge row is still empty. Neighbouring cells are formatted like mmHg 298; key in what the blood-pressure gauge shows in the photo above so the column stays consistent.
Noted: mmHg 164
